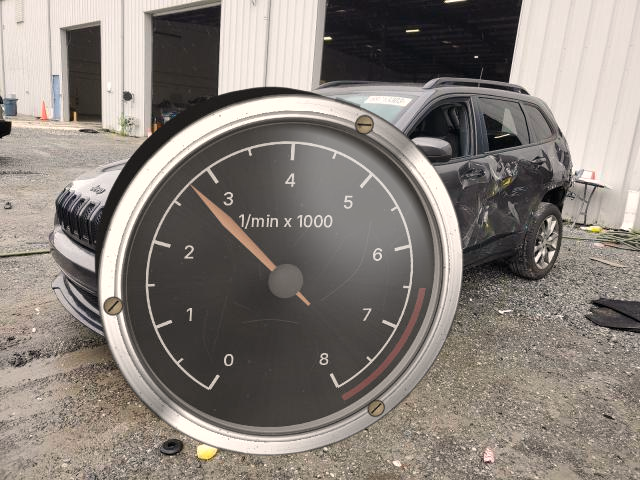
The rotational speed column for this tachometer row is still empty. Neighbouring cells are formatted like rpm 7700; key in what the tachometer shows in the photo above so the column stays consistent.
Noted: rpm 2750
